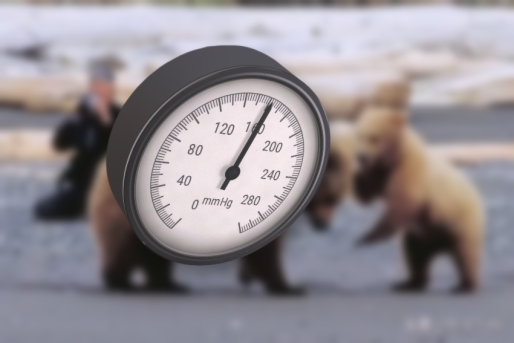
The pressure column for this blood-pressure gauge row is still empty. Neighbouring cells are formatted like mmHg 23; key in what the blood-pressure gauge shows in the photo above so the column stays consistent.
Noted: mmHg 160
